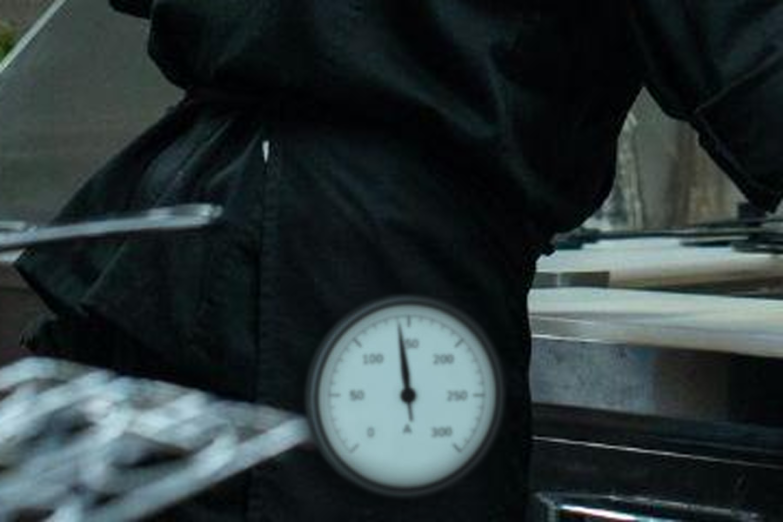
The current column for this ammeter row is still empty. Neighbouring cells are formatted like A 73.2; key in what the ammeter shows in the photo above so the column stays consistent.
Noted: A 140
